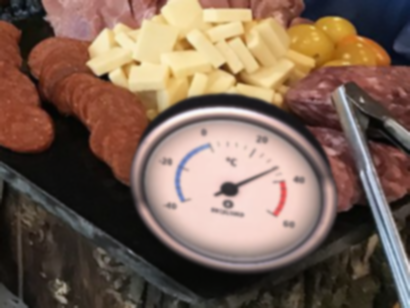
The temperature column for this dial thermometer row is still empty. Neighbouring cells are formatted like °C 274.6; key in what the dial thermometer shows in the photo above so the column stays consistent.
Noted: °C 32
